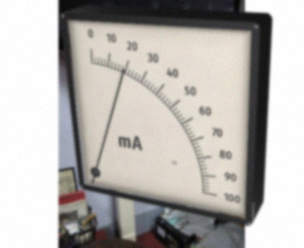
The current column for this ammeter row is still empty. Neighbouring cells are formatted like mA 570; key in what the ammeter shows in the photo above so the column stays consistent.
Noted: mA 20
